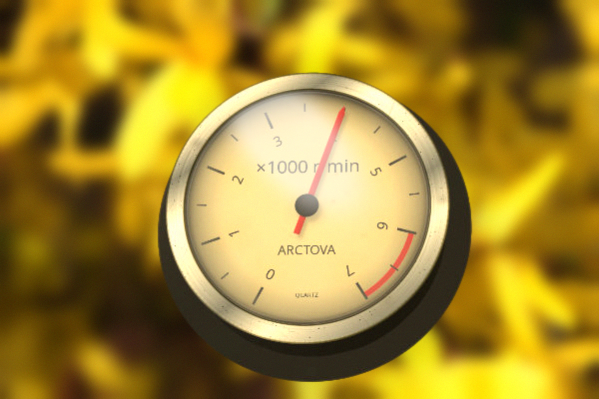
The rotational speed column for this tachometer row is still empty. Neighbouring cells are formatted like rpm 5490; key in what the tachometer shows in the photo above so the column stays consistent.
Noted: rpm 4000
